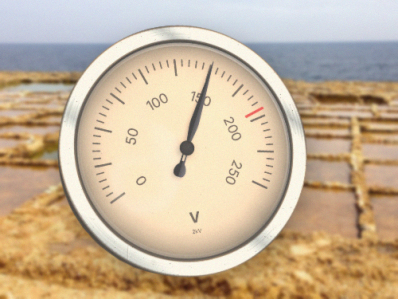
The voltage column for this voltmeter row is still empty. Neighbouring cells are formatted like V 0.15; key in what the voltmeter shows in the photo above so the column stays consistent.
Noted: V 150
